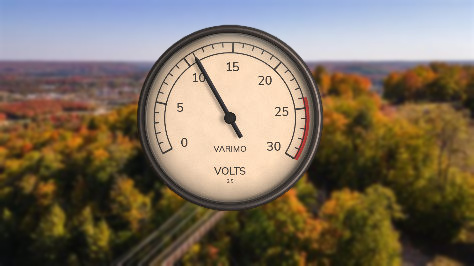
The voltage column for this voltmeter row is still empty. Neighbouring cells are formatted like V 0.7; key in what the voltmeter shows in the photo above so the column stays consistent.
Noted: V 11
